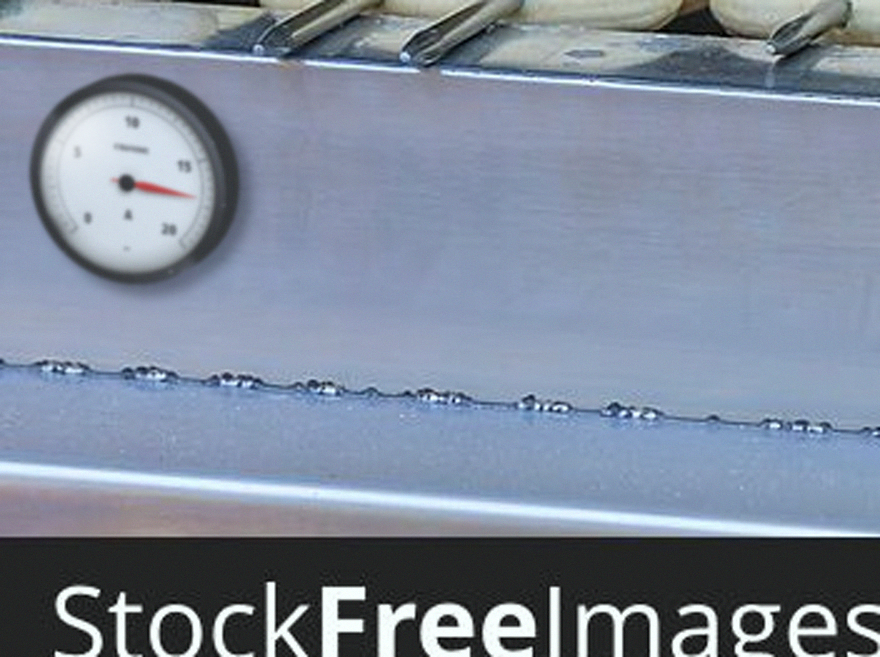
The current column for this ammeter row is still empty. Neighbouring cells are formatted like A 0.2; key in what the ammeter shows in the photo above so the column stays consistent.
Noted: A 17
